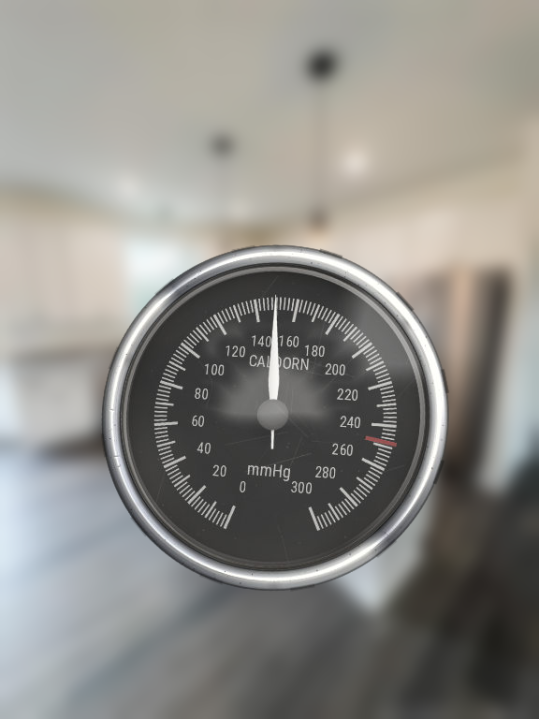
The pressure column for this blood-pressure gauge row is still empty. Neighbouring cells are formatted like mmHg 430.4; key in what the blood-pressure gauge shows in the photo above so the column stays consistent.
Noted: mmHg 150
